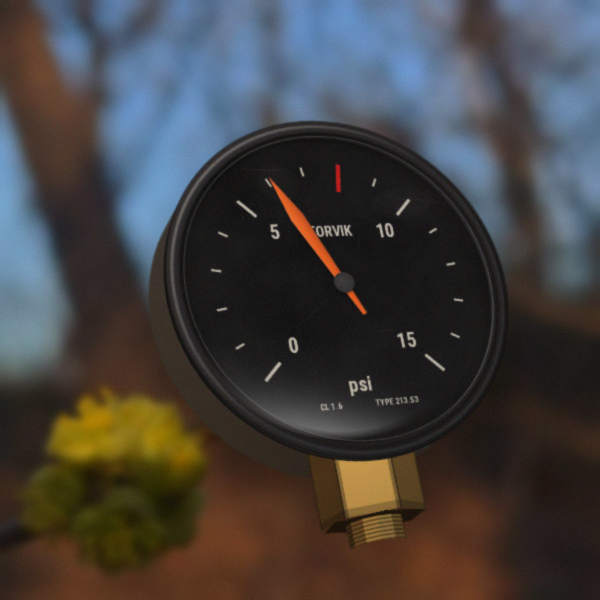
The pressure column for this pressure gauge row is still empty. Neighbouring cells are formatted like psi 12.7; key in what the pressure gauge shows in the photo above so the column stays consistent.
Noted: psi 6
